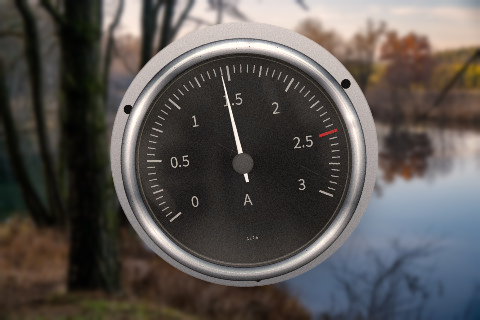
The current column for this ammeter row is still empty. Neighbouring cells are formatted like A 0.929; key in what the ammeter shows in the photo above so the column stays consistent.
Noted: A 1.45
